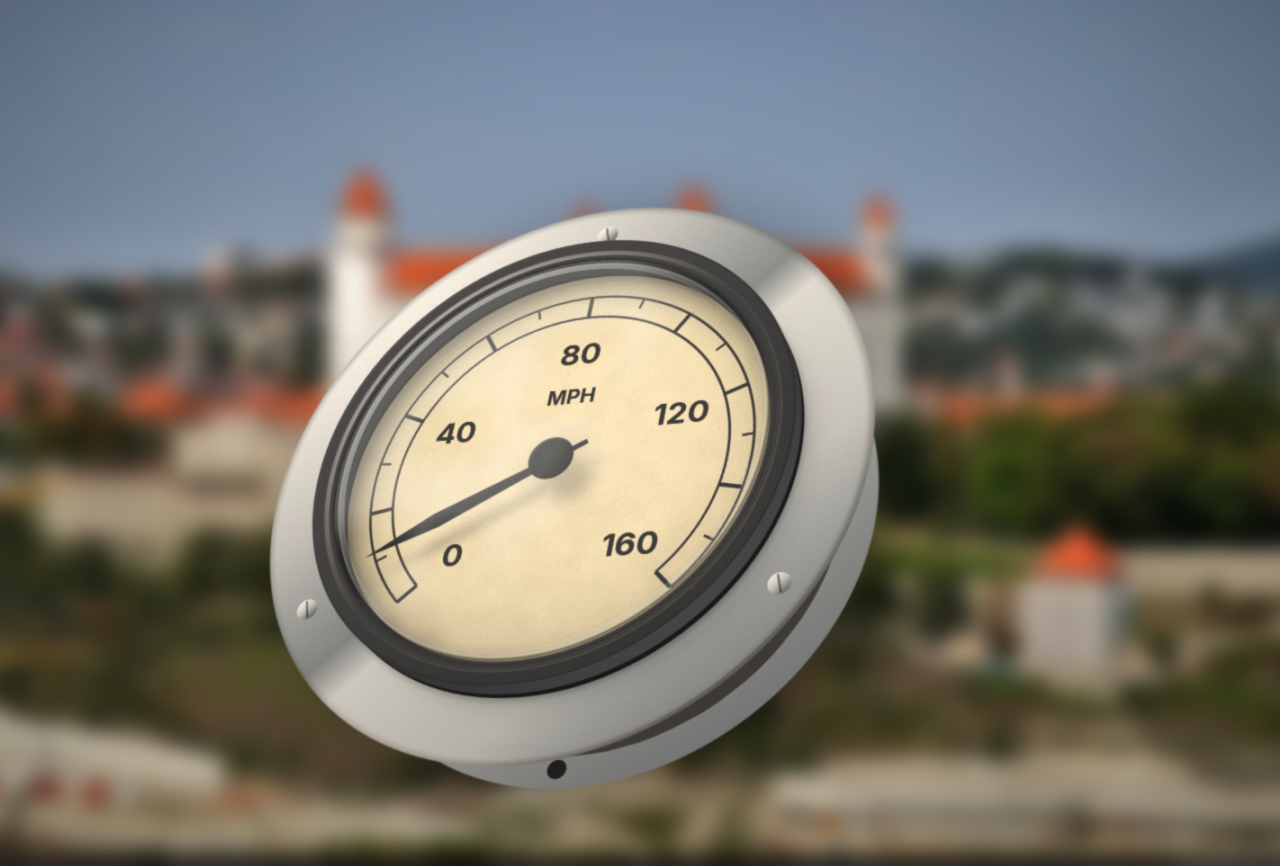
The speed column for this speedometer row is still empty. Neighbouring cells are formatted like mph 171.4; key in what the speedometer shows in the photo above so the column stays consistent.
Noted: mph 10
